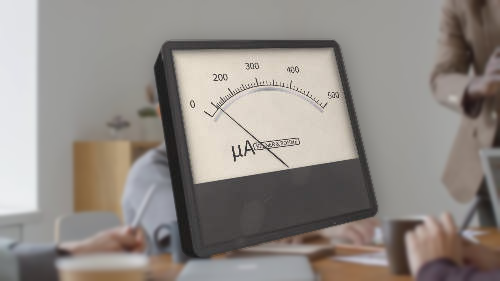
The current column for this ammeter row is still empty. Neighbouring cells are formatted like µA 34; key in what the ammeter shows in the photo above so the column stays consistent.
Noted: µA 100
